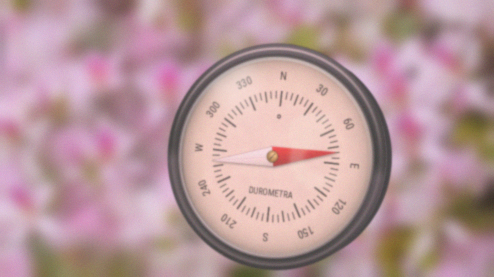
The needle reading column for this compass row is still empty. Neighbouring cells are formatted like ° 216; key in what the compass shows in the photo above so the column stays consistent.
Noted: ° 80
